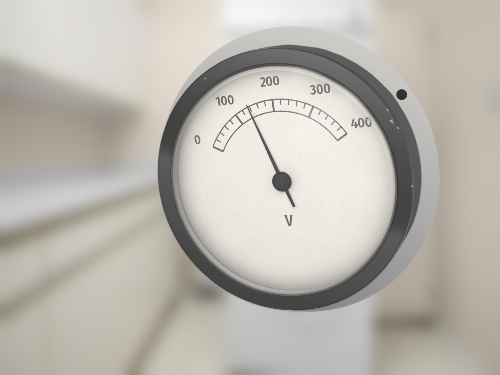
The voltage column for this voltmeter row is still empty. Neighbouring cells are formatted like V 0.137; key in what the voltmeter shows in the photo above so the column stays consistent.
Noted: V 140
